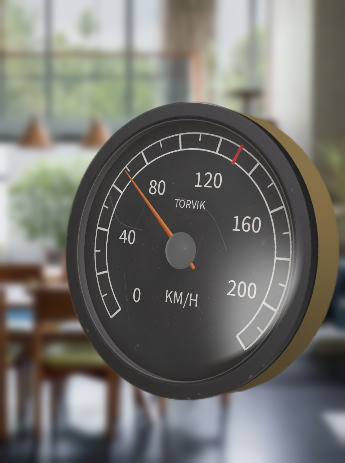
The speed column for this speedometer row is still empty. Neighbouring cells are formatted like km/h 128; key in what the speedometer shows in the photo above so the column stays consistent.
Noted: km/h 70
